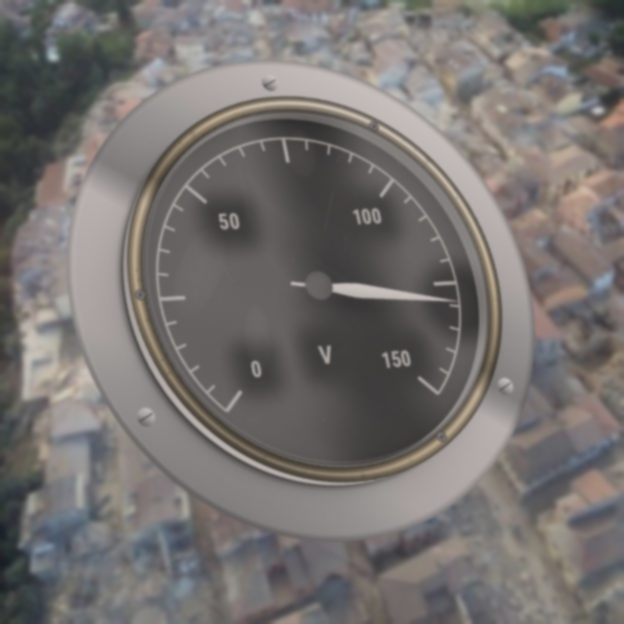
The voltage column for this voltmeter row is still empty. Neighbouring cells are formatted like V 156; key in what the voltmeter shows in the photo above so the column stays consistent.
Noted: V 130
